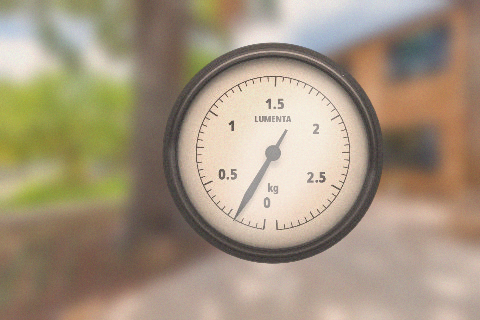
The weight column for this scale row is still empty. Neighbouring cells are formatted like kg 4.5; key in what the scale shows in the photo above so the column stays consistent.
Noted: kg 0.2
